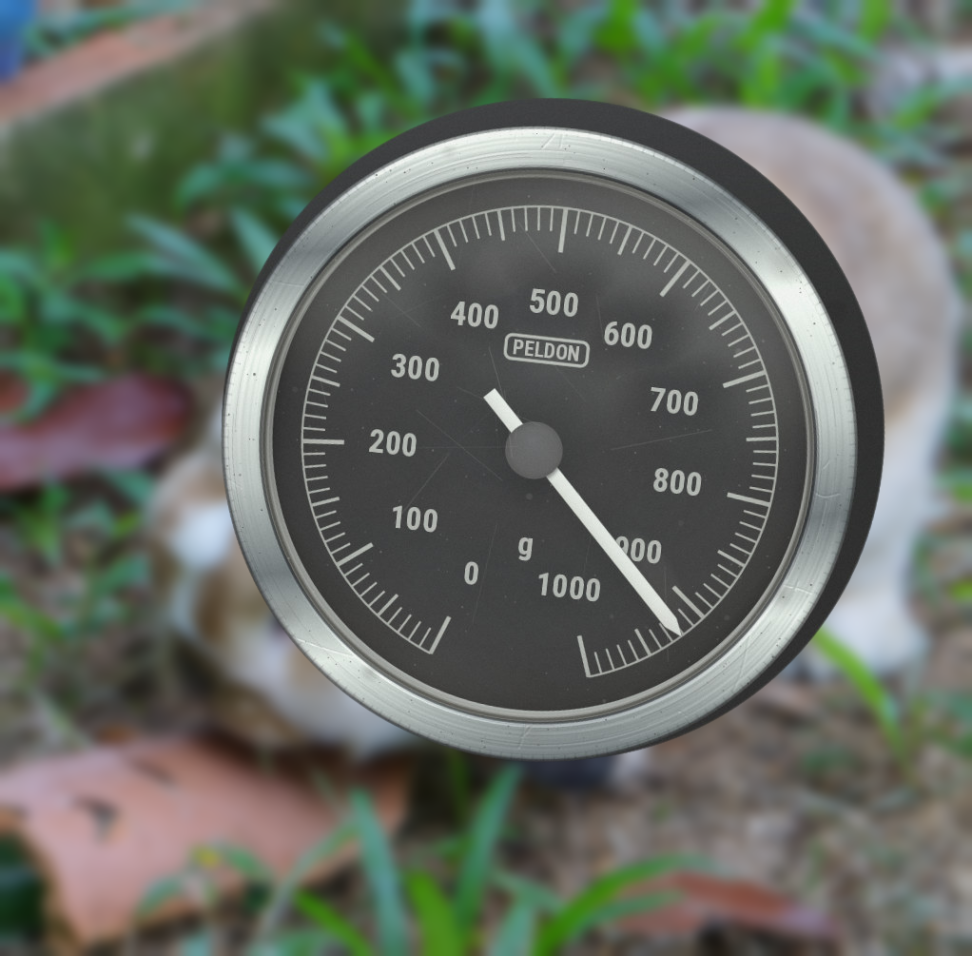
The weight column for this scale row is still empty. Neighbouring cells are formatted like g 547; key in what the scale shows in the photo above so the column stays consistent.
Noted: g 920
